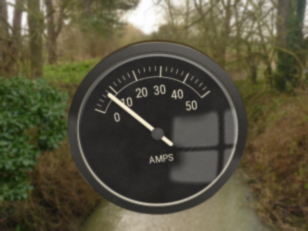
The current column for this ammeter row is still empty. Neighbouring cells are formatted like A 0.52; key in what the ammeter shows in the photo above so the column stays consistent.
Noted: A 8
